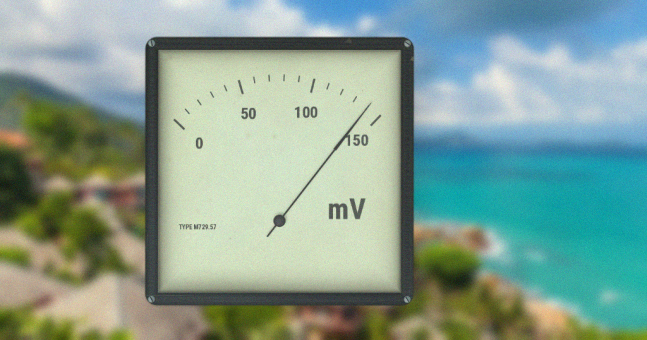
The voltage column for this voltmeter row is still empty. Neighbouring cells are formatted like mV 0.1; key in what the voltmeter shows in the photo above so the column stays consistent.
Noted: mV 140
